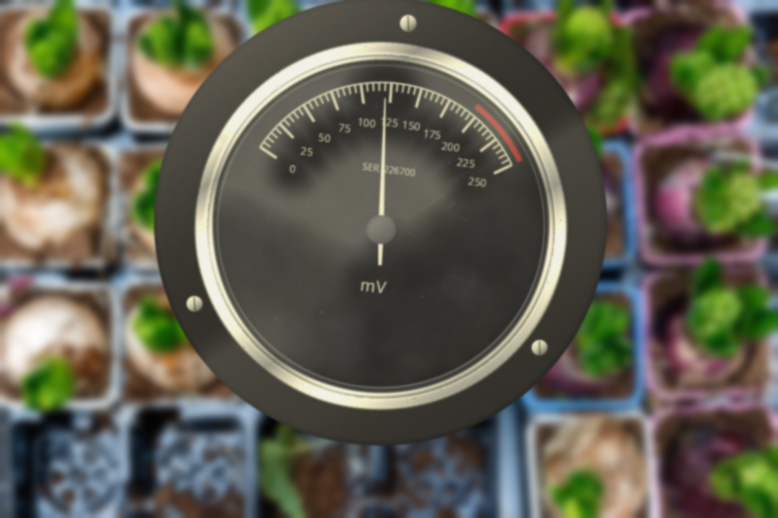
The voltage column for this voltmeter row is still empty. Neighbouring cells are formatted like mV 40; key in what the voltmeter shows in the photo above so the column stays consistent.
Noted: mV 120
